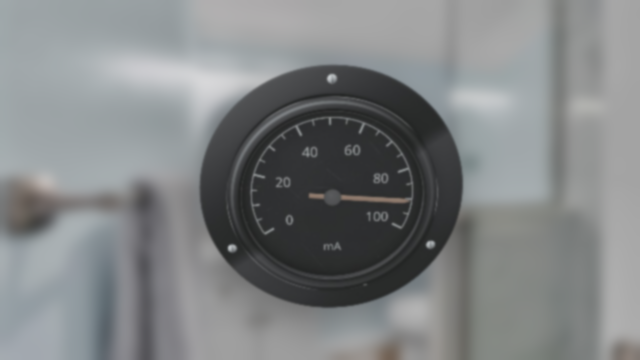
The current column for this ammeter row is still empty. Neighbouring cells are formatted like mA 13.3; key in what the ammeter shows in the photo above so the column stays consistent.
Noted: mA 90
